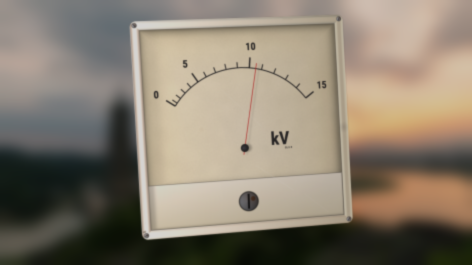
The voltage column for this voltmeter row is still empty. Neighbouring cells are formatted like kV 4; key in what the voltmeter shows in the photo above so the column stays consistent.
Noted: kV 10.5
